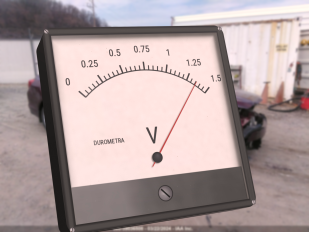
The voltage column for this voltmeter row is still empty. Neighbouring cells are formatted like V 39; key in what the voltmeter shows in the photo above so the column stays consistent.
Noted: V 1.35
